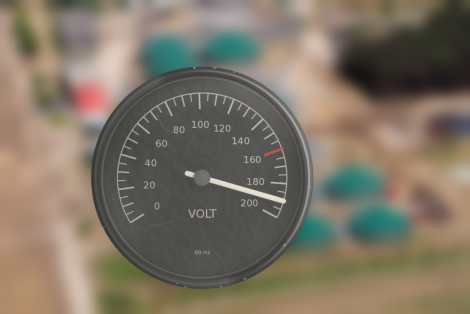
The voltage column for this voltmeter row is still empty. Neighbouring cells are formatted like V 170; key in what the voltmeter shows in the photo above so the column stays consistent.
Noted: V 190
